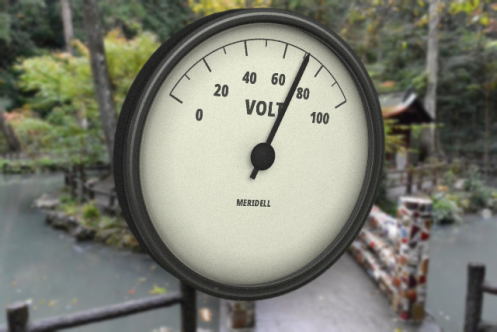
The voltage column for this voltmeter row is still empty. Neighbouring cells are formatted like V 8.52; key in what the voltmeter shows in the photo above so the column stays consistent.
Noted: V 70
